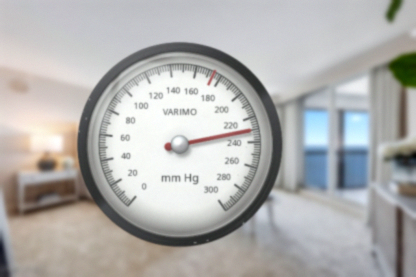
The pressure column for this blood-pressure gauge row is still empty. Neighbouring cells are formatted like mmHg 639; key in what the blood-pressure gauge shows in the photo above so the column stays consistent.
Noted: mmHg 230
